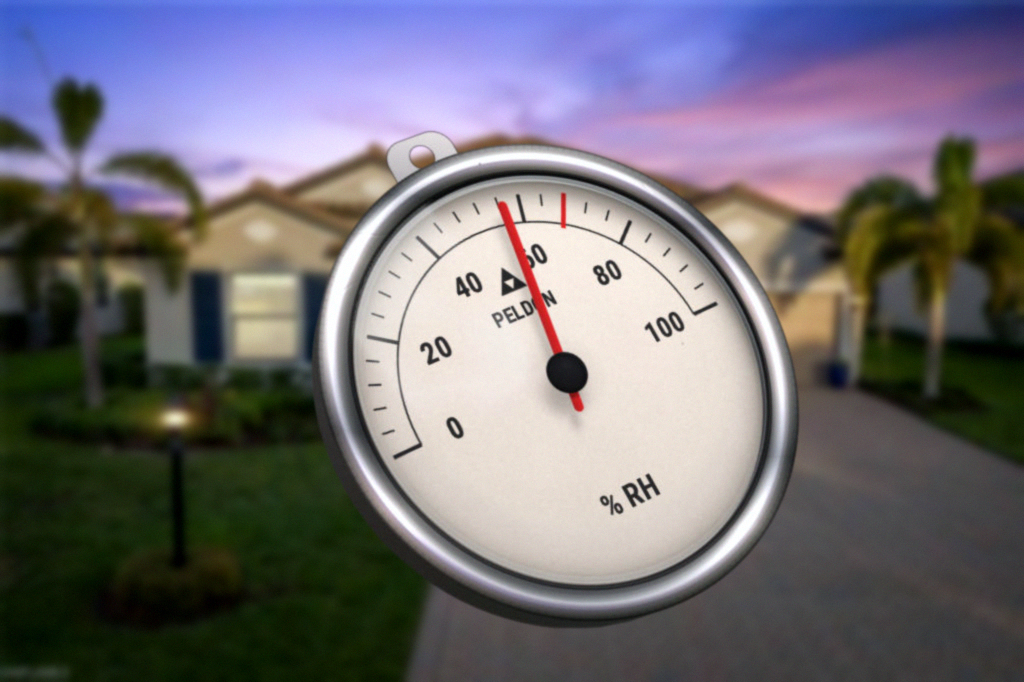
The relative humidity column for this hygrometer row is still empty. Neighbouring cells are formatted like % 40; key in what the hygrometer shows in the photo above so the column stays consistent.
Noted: % 56
